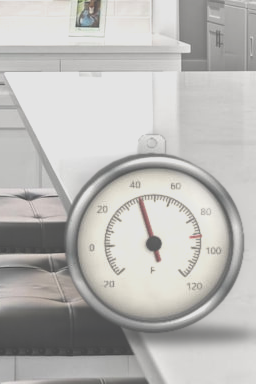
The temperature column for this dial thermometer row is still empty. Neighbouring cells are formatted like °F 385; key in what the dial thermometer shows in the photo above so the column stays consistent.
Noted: °F 40
